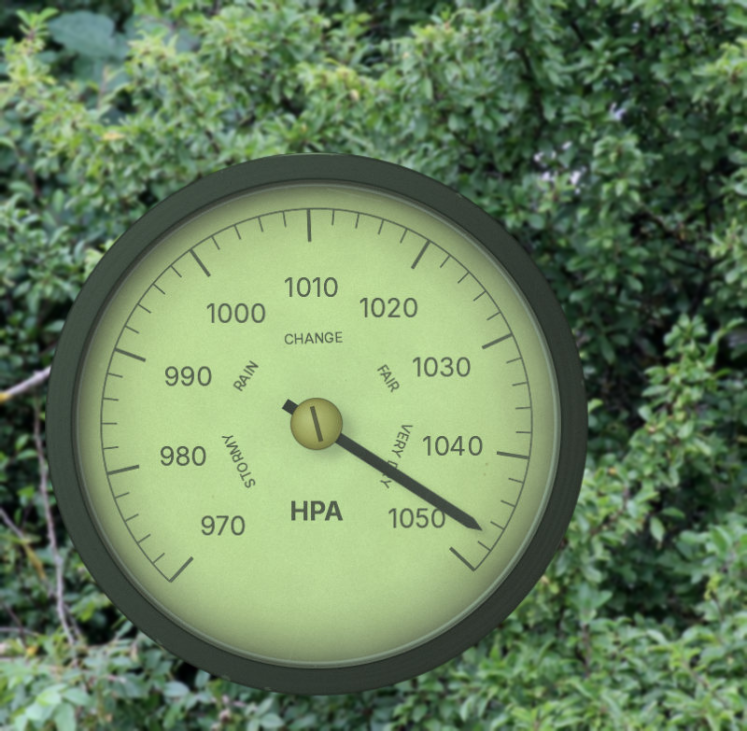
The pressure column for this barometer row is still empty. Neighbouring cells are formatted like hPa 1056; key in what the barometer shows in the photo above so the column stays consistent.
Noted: hPa 1047
